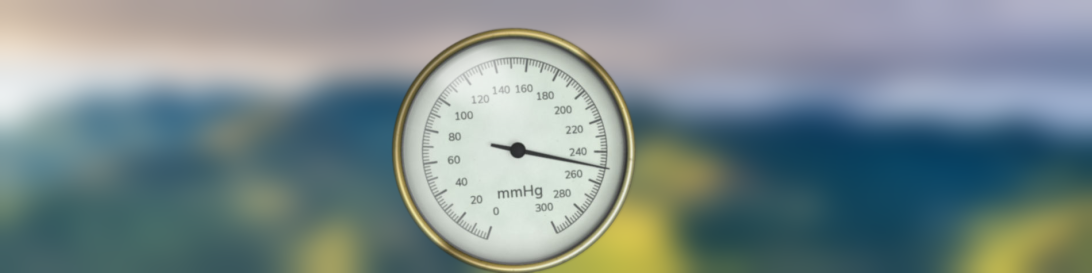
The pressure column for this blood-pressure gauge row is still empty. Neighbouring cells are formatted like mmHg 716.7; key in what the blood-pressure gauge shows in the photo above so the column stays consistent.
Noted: mmHg 250
